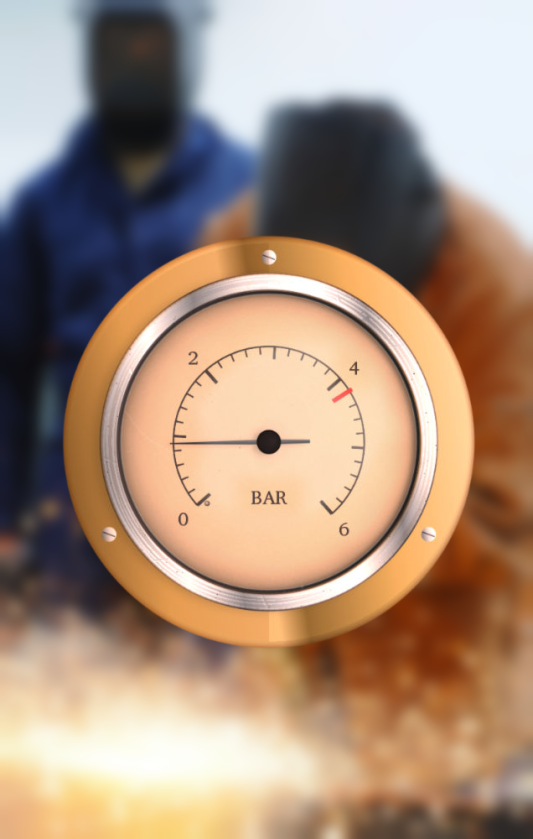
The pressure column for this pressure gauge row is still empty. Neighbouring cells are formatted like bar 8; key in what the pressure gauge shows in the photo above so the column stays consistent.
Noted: bar 0.9
